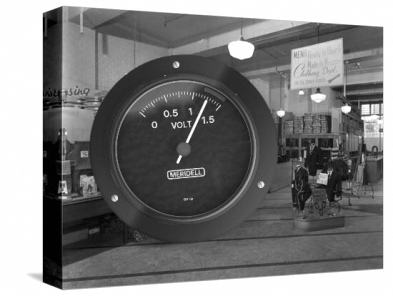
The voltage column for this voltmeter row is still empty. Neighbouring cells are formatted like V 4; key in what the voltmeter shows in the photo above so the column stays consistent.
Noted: V 1.25
